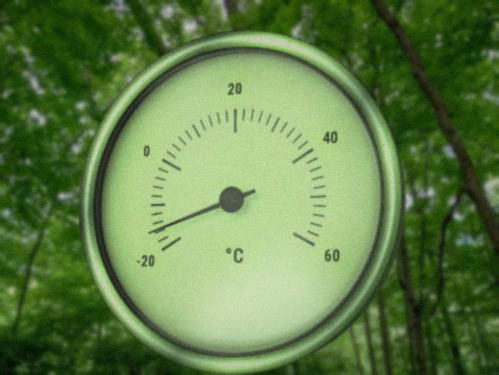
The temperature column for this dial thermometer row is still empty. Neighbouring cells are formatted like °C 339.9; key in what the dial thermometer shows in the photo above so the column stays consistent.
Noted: °C -16
